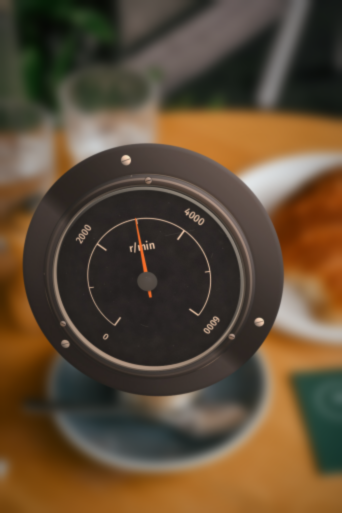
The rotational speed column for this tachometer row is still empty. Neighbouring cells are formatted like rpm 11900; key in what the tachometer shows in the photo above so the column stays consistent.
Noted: rpm 3000
